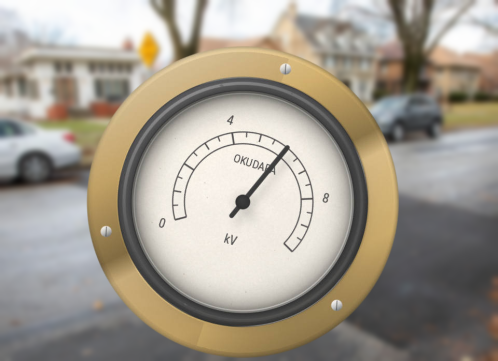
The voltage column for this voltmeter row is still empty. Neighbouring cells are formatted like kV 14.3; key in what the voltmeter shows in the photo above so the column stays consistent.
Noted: kV 6
